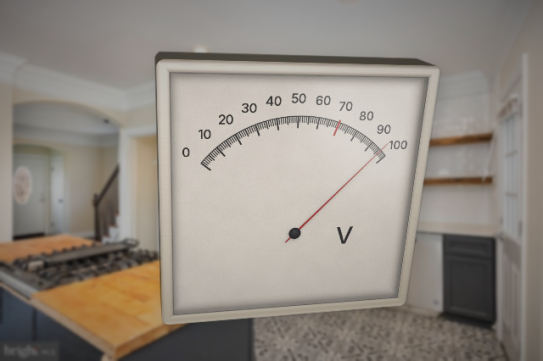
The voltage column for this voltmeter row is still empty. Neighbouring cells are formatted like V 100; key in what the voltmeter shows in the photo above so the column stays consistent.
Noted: V 95
